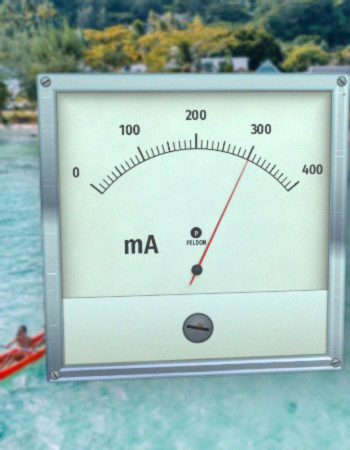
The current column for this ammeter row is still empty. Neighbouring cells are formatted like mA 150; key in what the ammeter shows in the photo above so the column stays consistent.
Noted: mA 300
